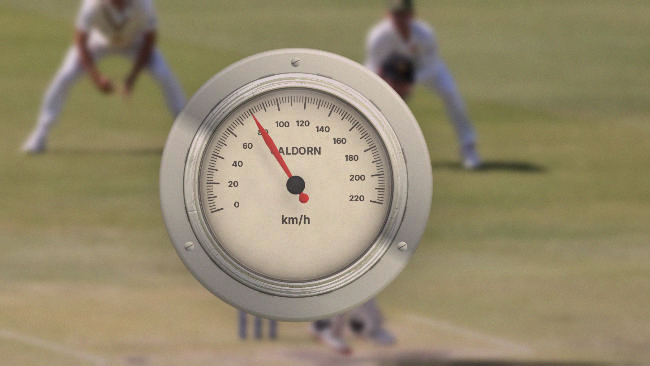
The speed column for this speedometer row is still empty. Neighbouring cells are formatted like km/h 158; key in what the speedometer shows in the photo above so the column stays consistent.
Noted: km/h 80
